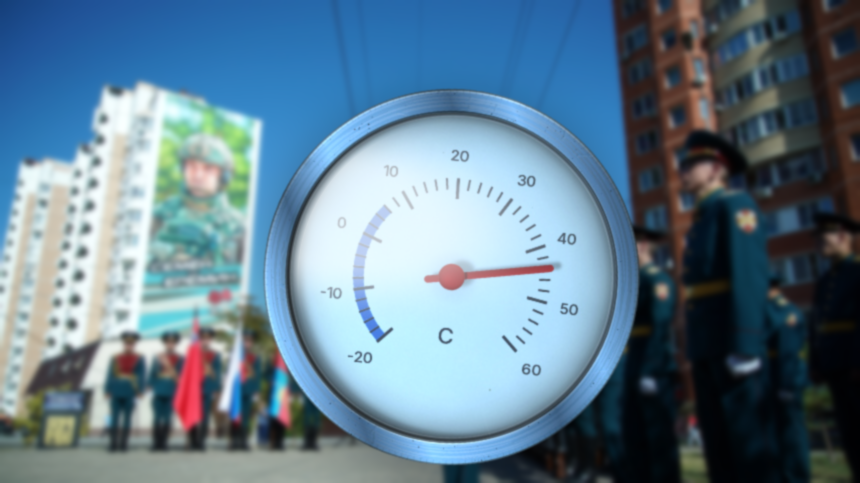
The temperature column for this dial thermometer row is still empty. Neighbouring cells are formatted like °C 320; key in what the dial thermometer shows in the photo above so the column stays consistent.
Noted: °C 44
